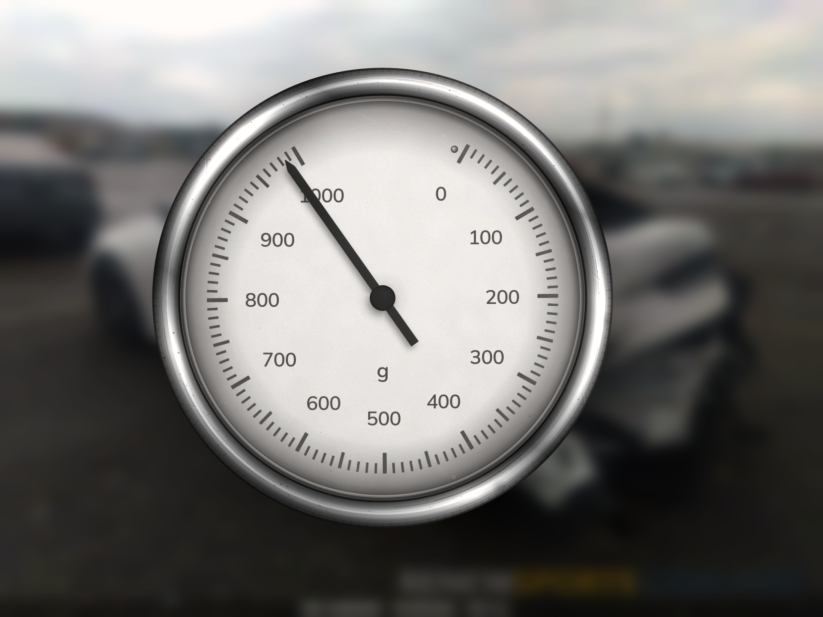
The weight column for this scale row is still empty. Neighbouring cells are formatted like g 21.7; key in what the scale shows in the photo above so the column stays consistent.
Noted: g 985
